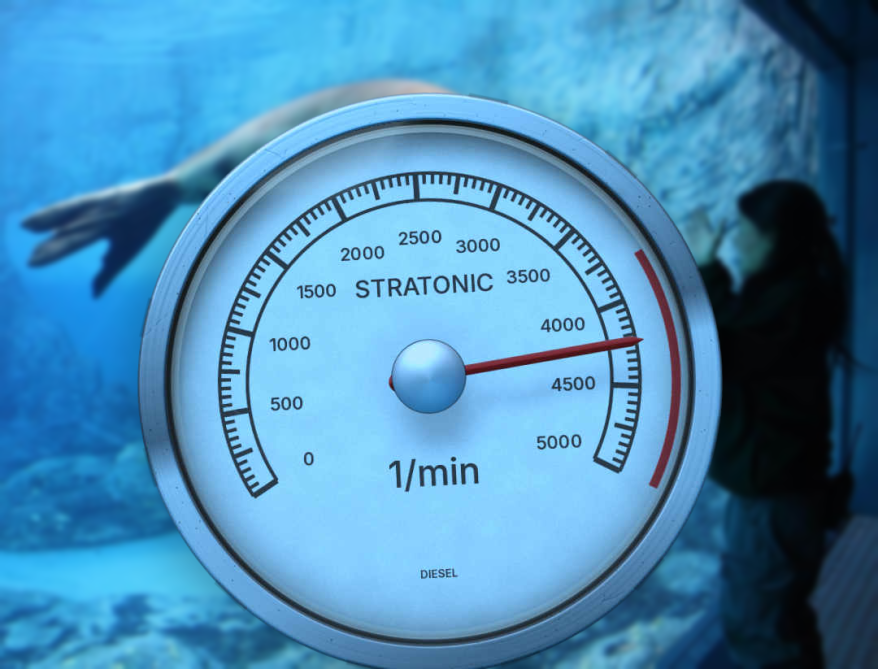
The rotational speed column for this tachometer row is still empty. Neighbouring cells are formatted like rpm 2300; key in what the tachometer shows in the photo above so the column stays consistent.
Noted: rpm 4250
